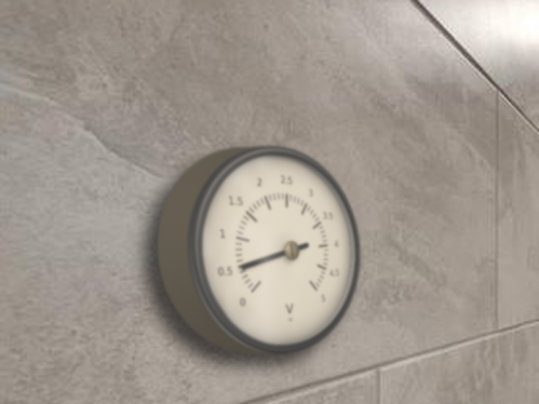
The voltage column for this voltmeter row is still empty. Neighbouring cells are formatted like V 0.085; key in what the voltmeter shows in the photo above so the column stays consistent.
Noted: V 0.5
